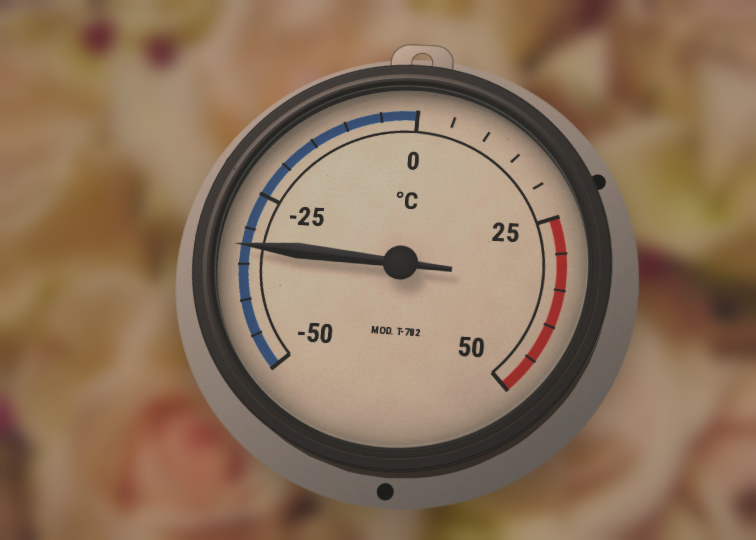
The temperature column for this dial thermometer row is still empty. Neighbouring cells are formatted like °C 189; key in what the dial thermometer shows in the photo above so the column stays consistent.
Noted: °C -32.5
